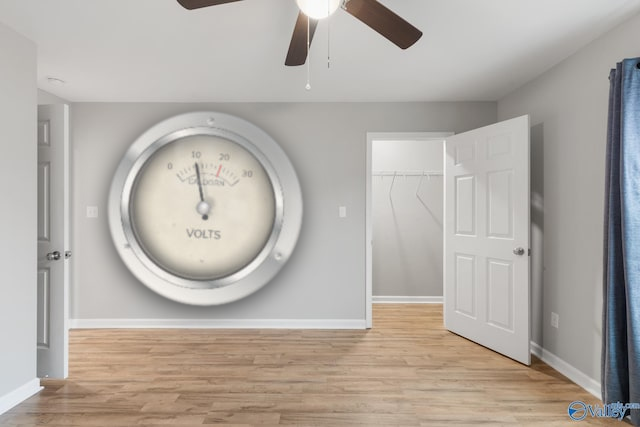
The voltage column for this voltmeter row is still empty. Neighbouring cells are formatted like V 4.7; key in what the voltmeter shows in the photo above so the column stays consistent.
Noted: V 10
